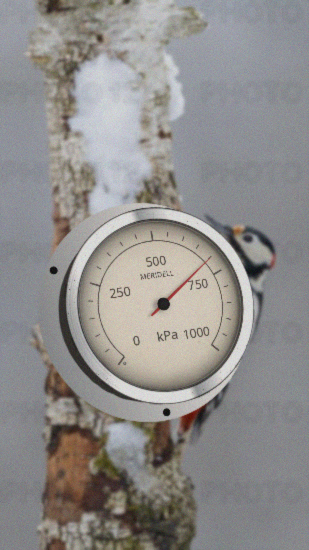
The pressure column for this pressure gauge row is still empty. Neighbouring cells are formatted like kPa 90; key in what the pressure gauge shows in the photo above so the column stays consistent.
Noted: kPa 700
